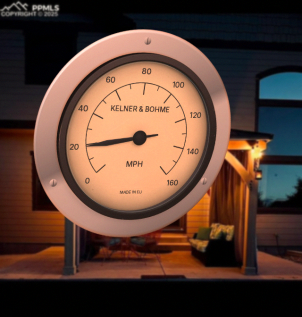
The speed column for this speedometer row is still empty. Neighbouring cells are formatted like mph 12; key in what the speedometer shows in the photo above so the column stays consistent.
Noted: mph 20
